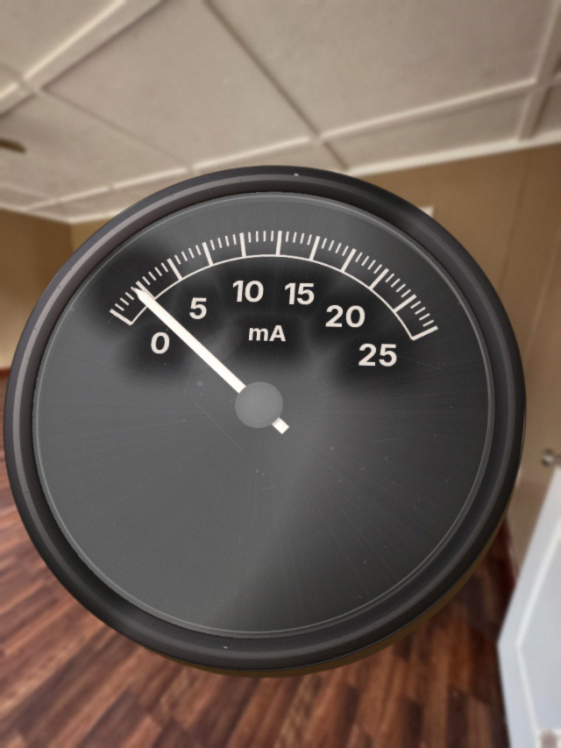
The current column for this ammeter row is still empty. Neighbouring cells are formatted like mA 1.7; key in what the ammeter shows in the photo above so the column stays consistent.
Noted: mA 2
